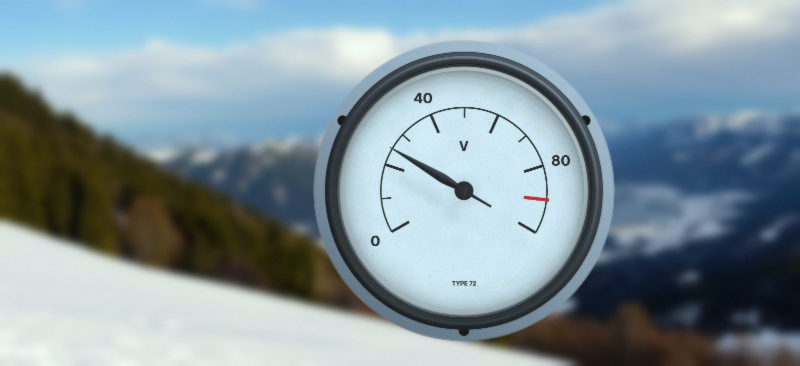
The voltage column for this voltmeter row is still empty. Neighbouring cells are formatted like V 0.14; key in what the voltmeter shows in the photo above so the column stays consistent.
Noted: V 25
